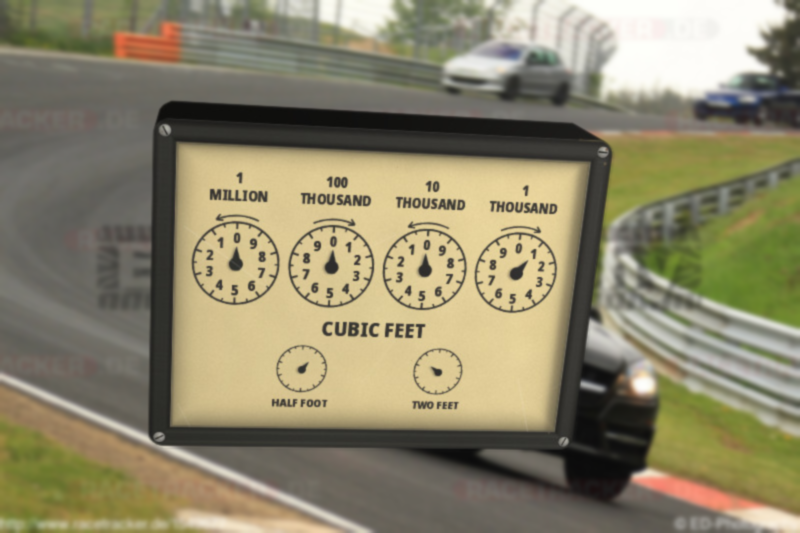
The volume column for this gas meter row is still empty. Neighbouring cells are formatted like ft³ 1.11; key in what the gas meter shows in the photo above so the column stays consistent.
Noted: ft³ 100
